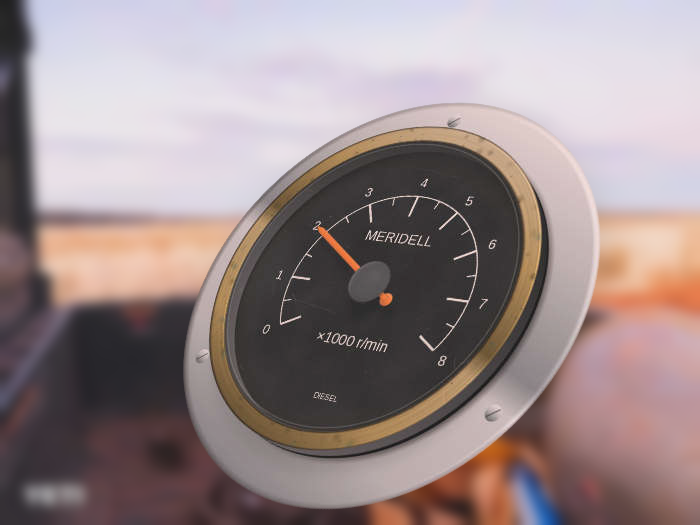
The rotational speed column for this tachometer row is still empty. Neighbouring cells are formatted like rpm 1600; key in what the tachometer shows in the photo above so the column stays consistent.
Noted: rpm 2000
